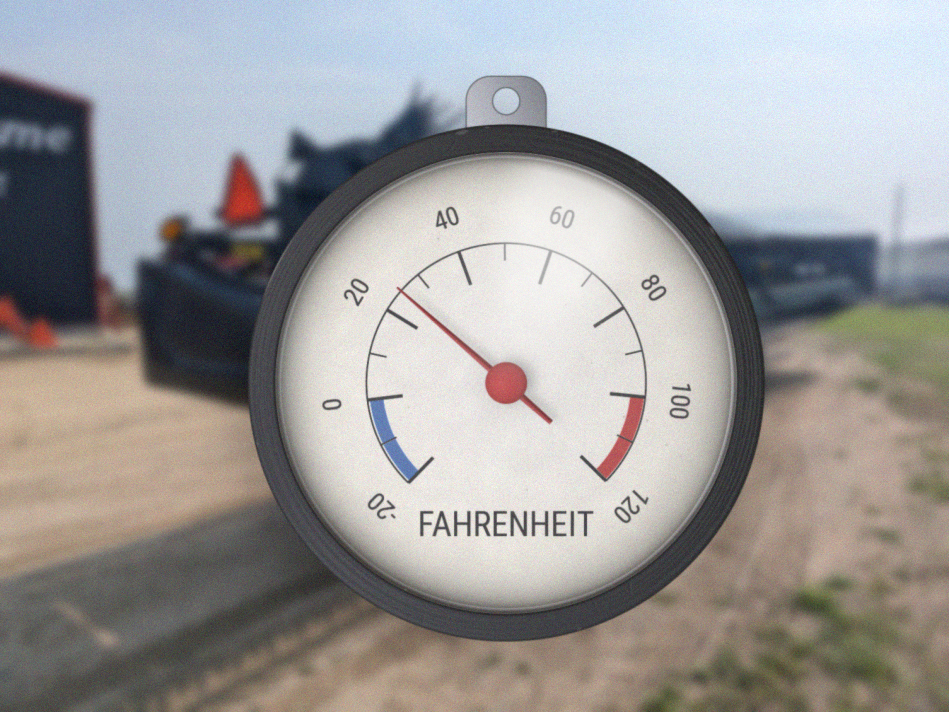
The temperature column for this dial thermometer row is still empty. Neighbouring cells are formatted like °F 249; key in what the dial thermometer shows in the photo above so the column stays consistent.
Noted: °F 25
